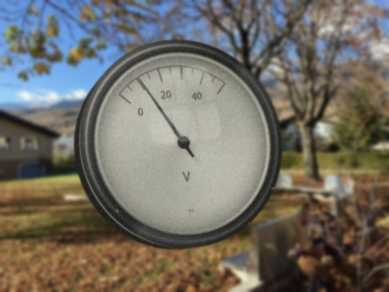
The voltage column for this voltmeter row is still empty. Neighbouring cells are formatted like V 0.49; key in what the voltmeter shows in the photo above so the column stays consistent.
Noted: V 10
